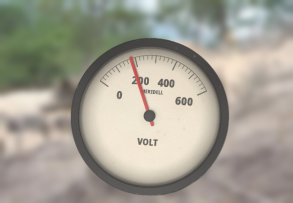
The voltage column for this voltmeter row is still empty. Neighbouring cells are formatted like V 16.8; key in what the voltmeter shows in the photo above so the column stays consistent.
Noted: V 180
